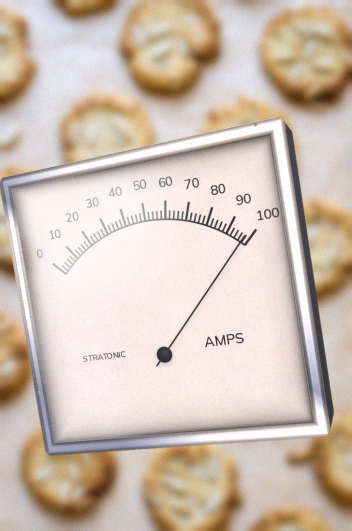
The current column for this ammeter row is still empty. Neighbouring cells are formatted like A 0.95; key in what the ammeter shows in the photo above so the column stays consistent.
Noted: A 98
